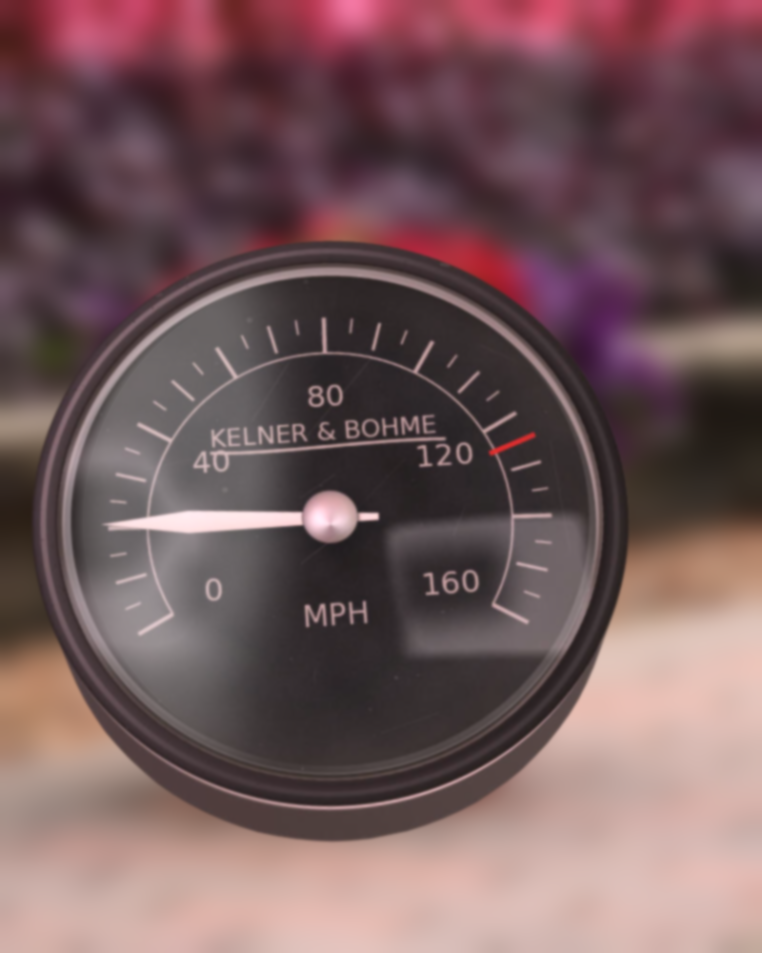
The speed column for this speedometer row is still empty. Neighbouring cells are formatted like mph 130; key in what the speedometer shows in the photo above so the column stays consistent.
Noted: mph 20
